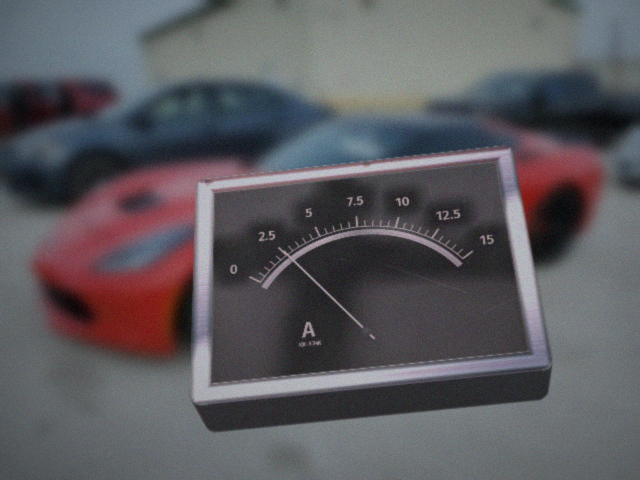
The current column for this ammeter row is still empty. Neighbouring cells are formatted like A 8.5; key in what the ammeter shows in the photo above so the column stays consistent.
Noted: A 2.5
